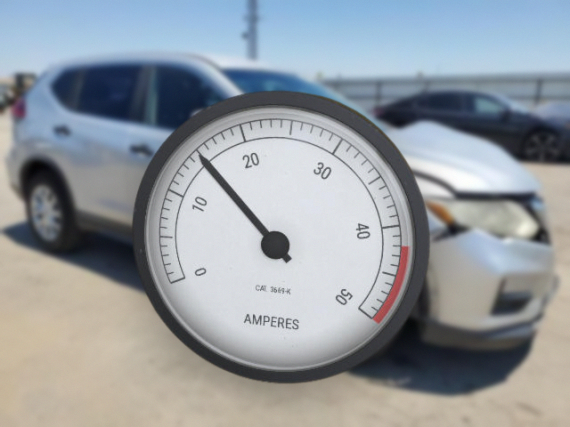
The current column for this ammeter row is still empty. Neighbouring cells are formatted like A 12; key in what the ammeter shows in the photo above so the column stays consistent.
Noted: A 15
